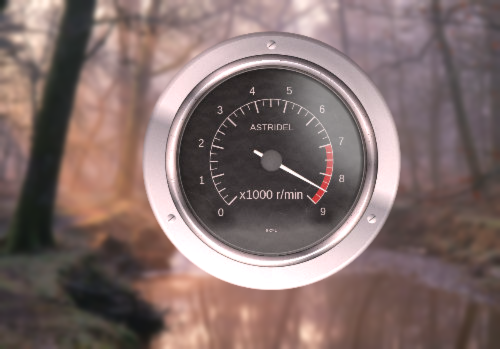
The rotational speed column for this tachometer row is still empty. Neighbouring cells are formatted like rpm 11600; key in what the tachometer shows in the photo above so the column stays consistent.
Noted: rpm 8500
